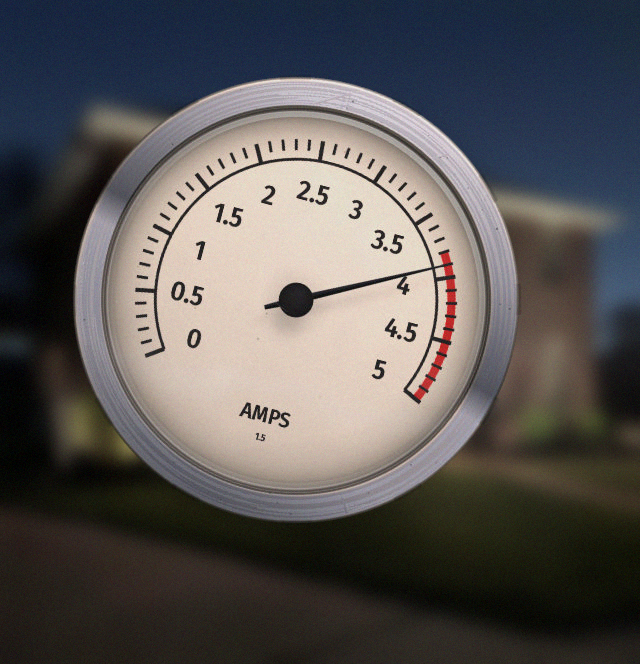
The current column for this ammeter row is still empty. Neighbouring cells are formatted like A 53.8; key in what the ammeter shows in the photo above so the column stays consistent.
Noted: A 3.9
